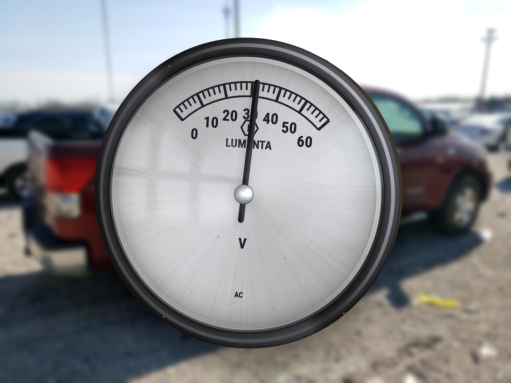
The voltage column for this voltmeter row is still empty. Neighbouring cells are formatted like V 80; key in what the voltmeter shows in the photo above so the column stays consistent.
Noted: V 32
